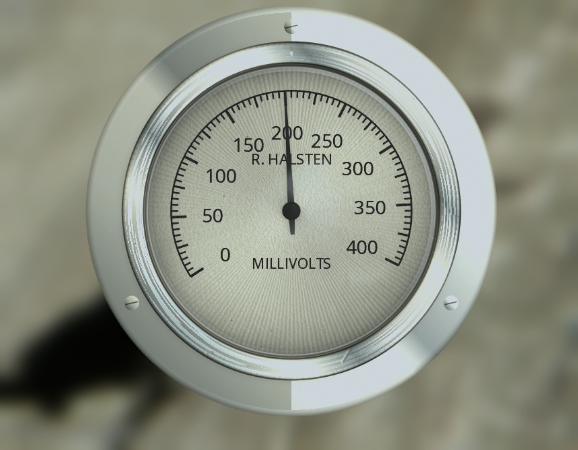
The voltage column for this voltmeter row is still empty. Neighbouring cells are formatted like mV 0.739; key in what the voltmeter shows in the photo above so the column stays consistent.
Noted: mV 200
